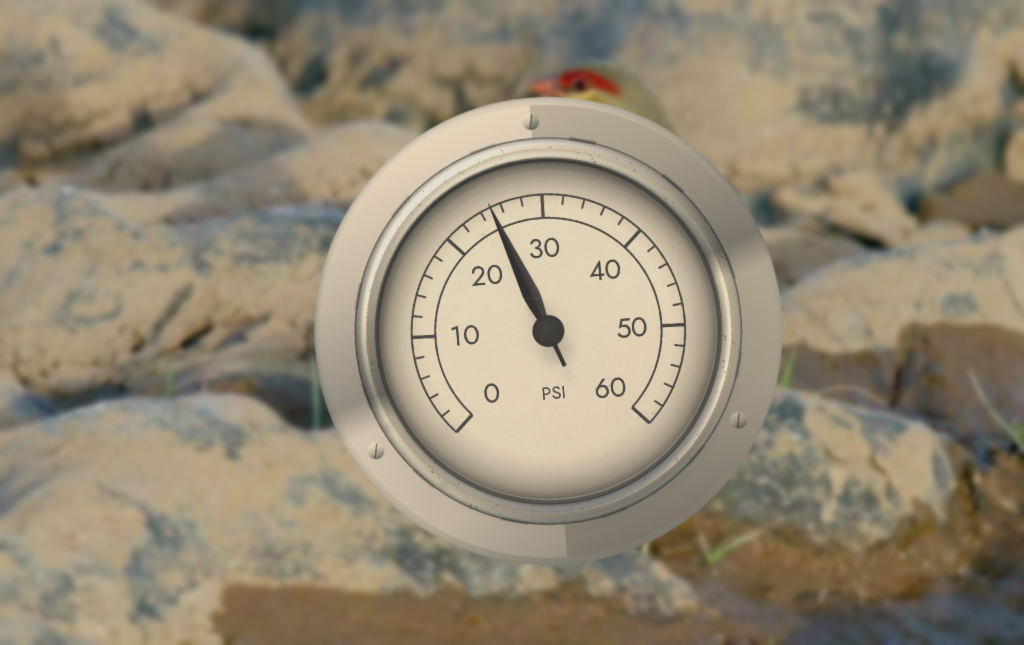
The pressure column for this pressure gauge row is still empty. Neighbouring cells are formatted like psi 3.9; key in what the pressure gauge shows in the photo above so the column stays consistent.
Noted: psi 25
